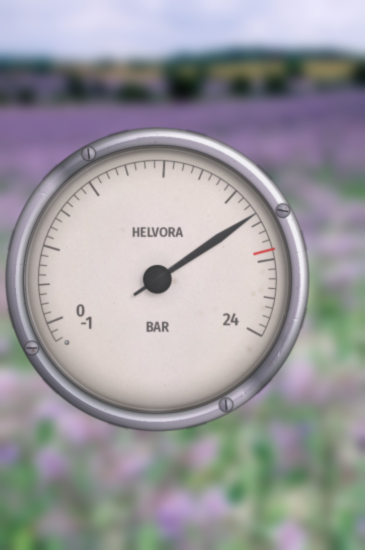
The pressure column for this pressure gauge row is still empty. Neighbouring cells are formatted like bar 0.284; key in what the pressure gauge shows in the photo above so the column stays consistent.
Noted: bar 17.5
